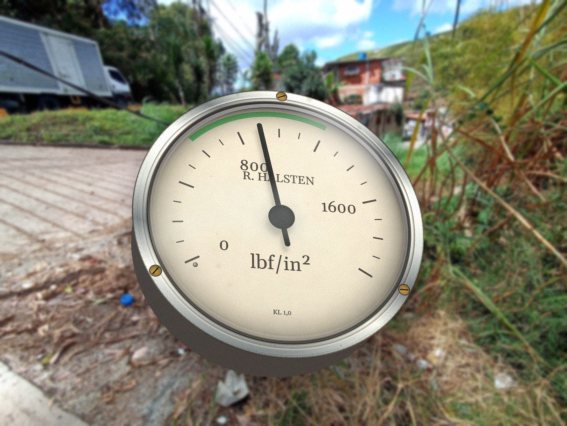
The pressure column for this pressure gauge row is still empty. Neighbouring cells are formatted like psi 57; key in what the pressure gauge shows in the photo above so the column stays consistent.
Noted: psi 900
